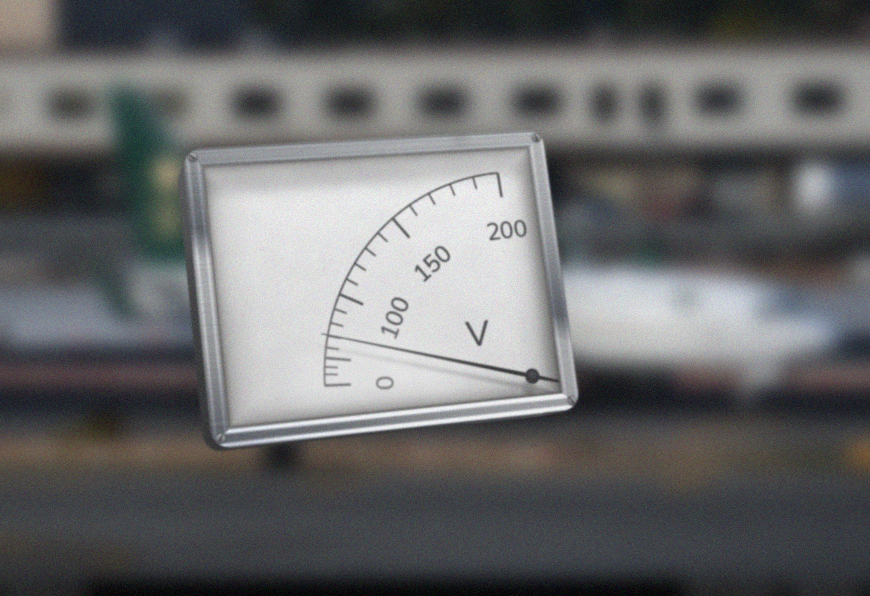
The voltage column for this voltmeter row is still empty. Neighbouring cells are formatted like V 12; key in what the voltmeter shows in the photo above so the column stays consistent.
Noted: V 70
